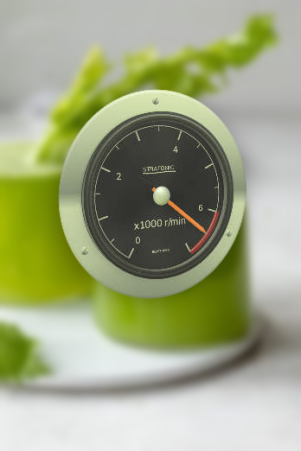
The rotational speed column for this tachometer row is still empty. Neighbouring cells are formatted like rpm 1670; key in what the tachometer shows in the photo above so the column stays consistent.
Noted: rpm 6500
